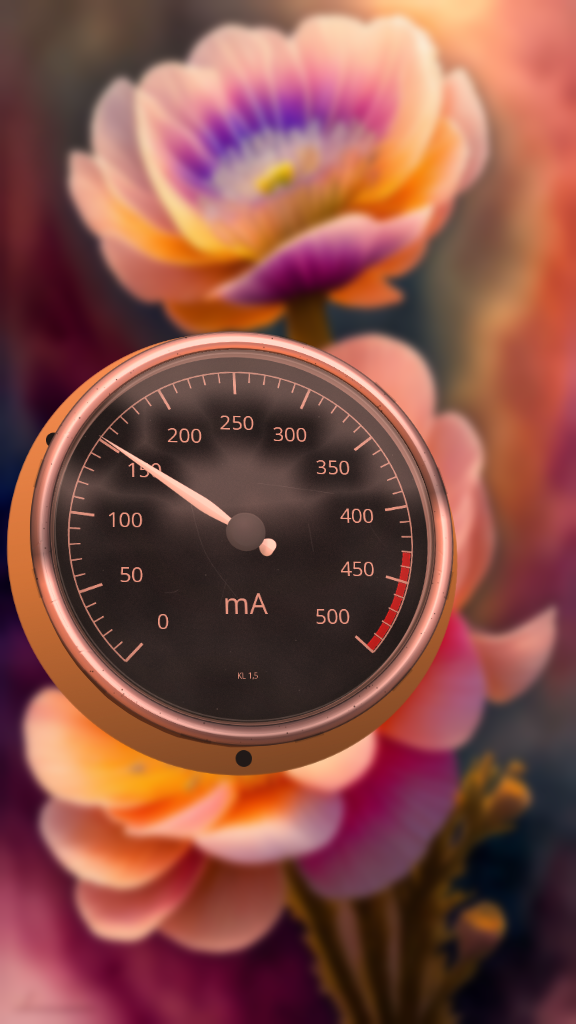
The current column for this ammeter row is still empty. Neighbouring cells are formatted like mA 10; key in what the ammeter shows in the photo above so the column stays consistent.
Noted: mA 150
